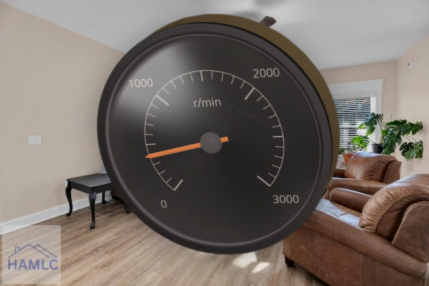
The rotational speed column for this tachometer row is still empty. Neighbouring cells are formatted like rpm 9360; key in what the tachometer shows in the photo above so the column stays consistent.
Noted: rpm 400
